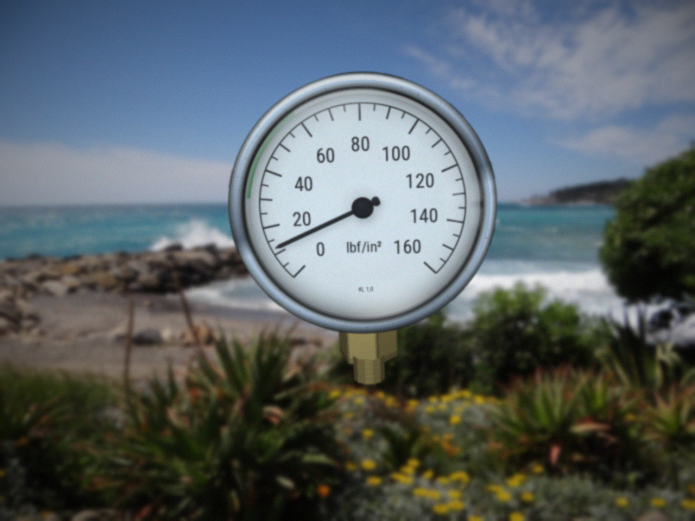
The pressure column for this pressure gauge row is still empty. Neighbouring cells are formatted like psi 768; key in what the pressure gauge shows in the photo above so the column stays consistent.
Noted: psi 12.5
